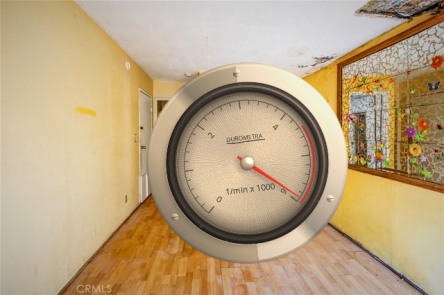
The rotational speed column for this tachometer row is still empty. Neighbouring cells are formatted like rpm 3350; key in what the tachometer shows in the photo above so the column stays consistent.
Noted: rpm 5900
